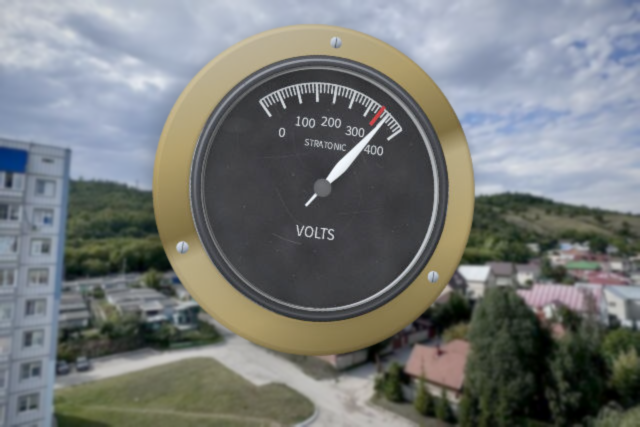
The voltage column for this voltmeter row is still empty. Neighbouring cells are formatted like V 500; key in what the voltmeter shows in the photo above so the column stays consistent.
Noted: V 350
